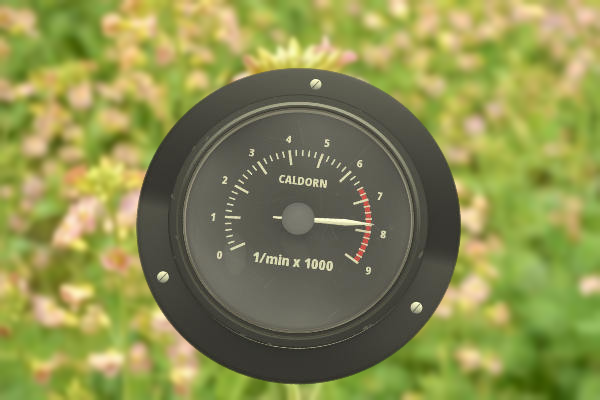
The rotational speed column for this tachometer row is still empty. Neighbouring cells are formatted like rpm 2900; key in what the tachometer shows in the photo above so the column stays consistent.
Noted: rpm 7800
